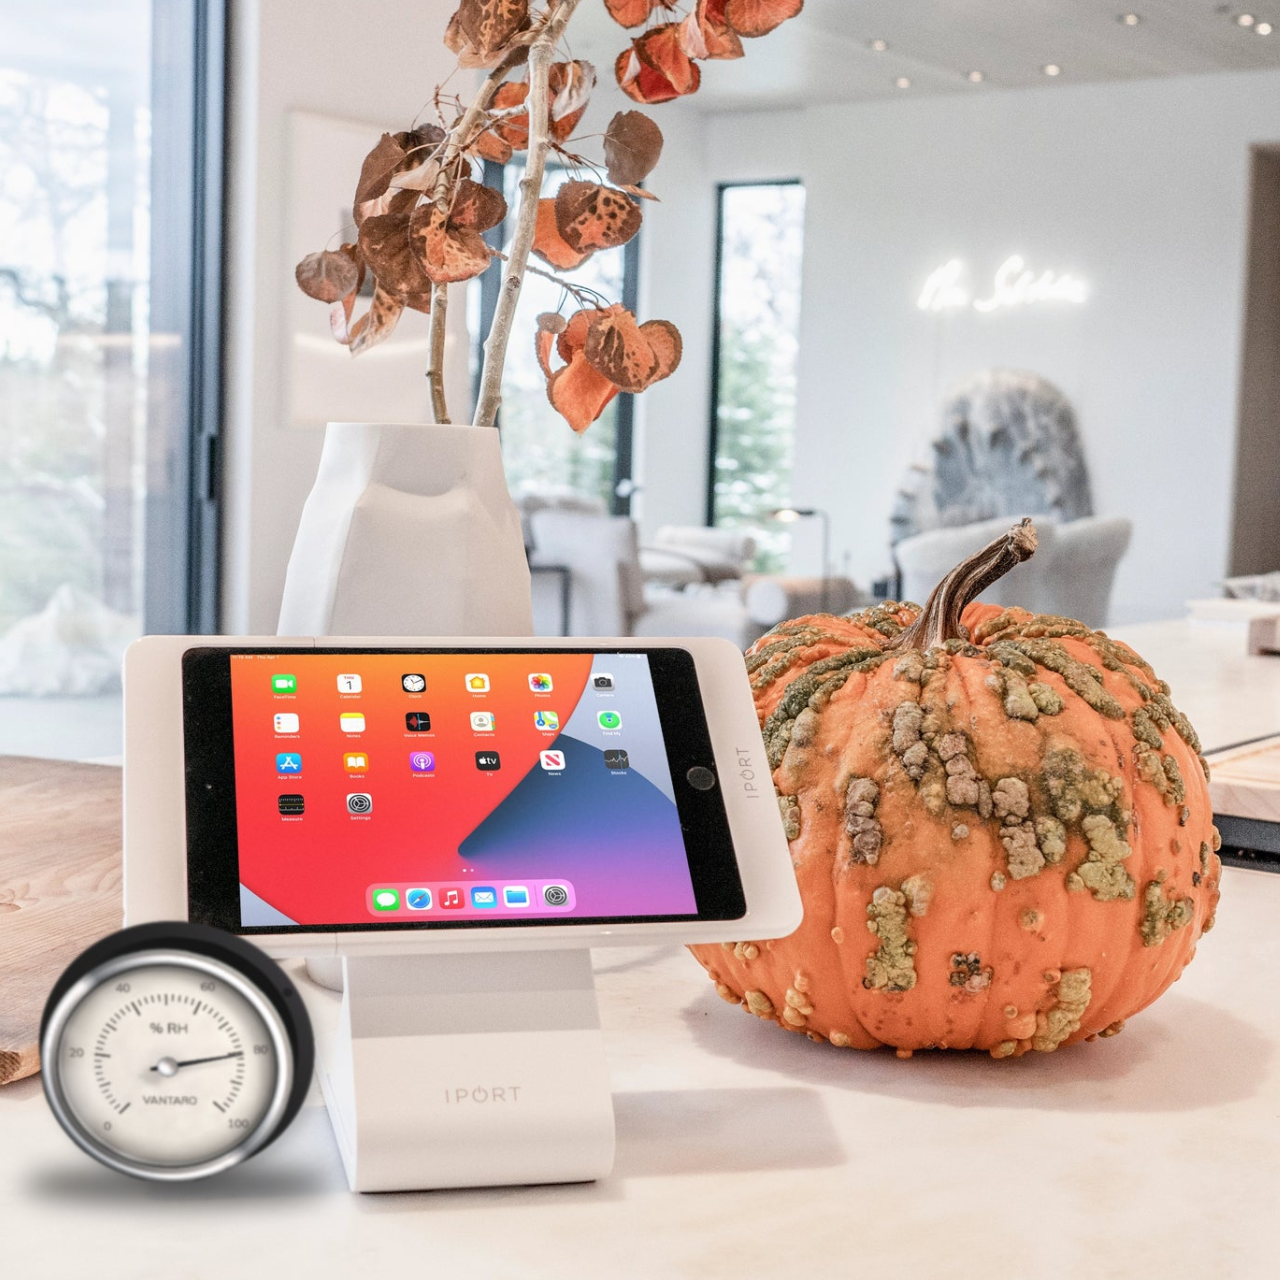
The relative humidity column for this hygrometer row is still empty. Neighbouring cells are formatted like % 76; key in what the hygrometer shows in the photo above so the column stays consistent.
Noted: % 80
